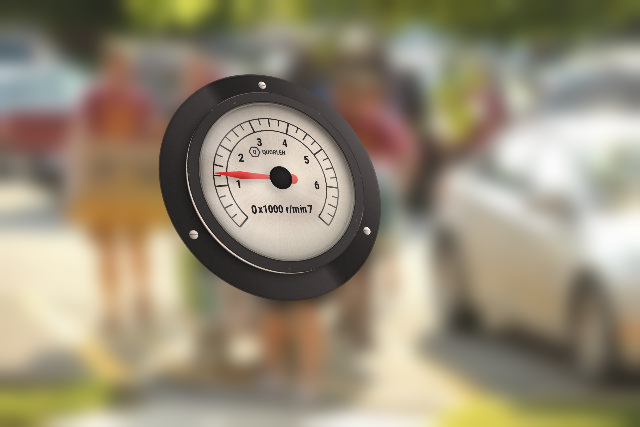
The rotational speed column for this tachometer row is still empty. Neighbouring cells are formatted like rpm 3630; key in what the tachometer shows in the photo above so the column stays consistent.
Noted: rpm 1250
